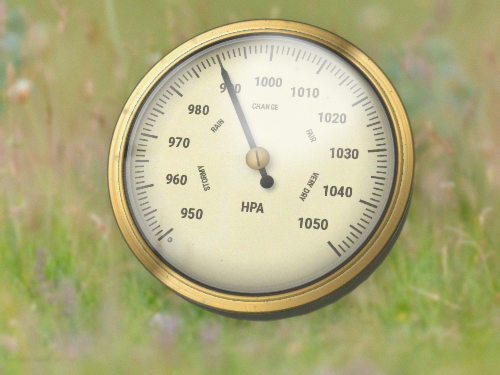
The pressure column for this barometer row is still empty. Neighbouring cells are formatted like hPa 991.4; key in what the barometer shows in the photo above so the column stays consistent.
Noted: hPa 990
